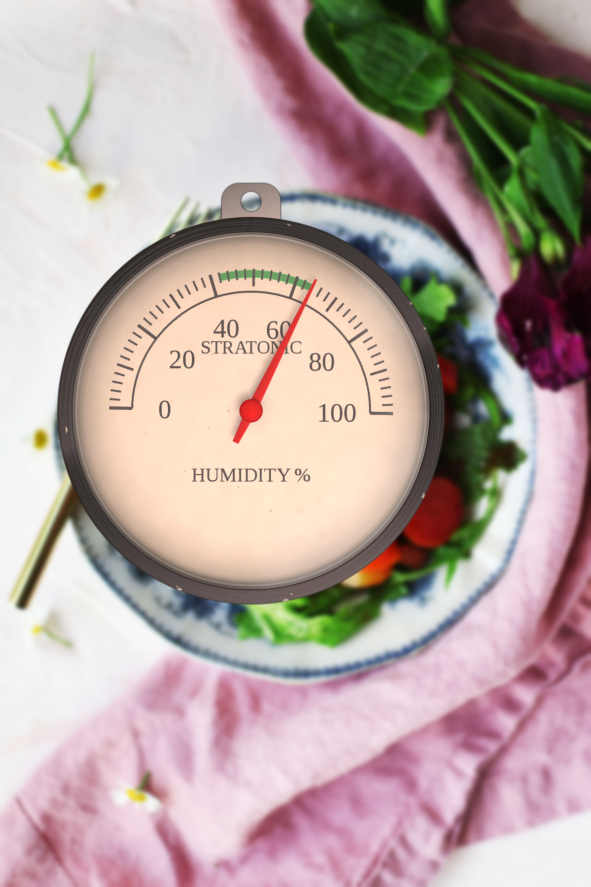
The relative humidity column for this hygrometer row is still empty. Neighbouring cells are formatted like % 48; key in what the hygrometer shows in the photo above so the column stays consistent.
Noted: % 64
